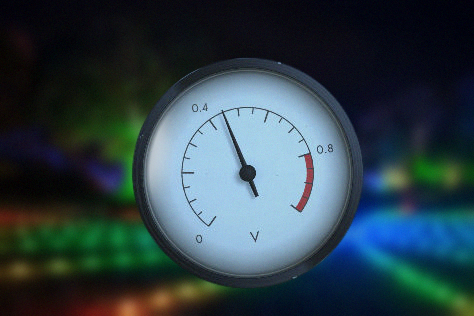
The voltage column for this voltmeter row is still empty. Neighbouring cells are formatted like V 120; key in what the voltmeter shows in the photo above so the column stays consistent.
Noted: V 0.45
